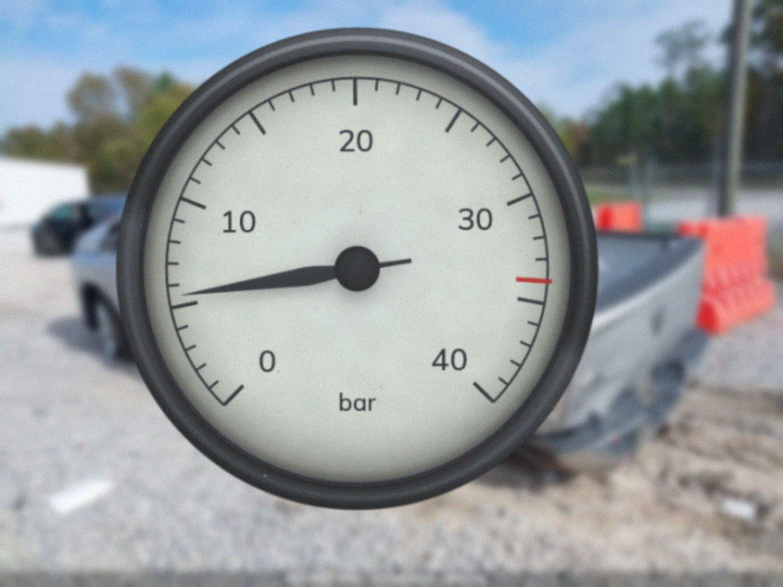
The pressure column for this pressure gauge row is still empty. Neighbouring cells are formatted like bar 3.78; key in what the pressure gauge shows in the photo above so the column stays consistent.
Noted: bar 5.5
